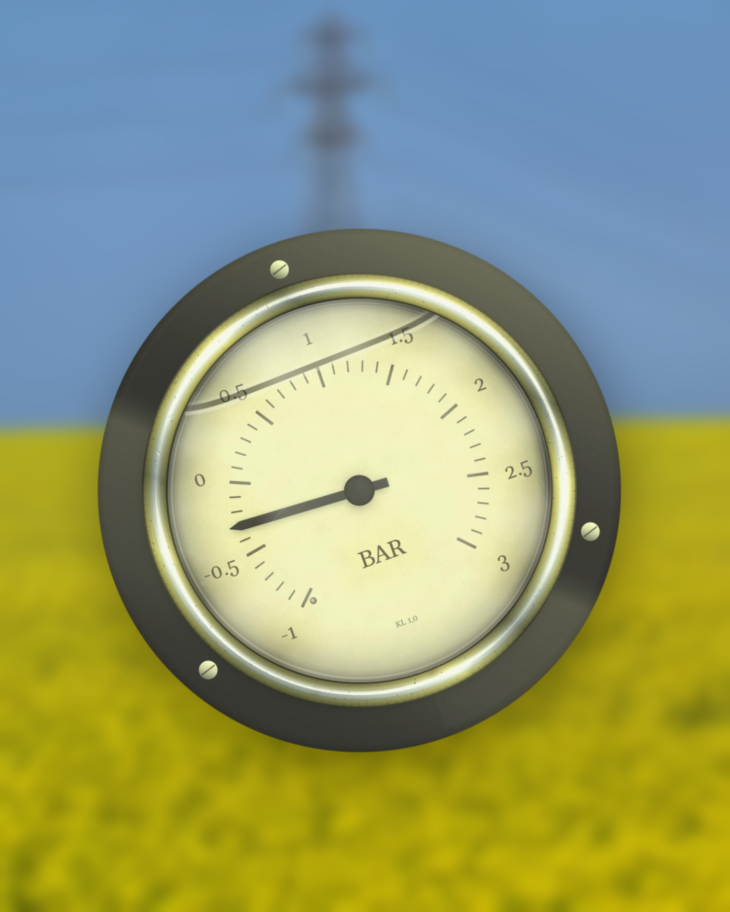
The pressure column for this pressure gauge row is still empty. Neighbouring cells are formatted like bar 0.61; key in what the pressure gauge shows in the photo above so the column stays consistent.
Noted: bar -0.3
